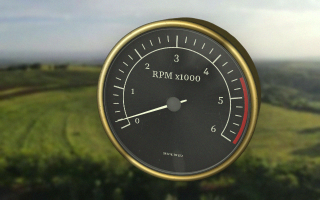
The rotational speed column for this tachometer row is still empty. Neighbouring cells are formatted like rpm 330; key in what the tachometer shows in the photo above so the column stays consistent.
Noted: rpm 200
